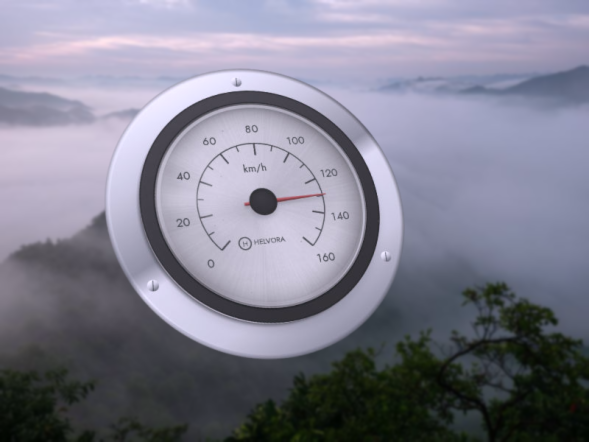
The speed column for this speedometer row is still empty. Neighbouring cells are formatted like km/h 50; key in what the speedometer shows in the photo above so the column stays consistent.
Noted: km/h 130
